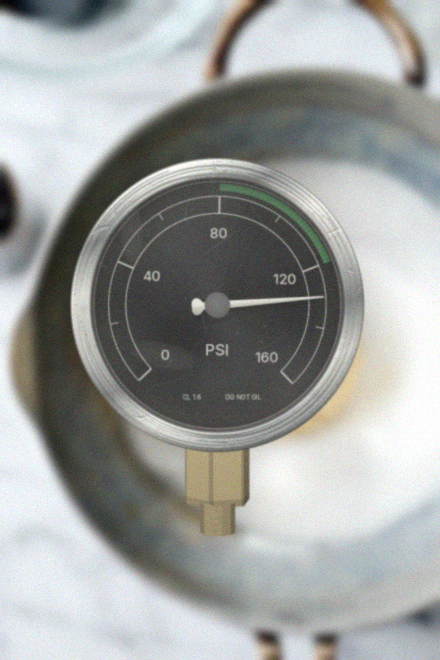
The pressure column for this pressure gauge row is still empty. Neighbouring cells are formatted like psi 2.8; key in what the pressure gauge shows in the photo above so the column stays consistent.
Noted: psi 130
